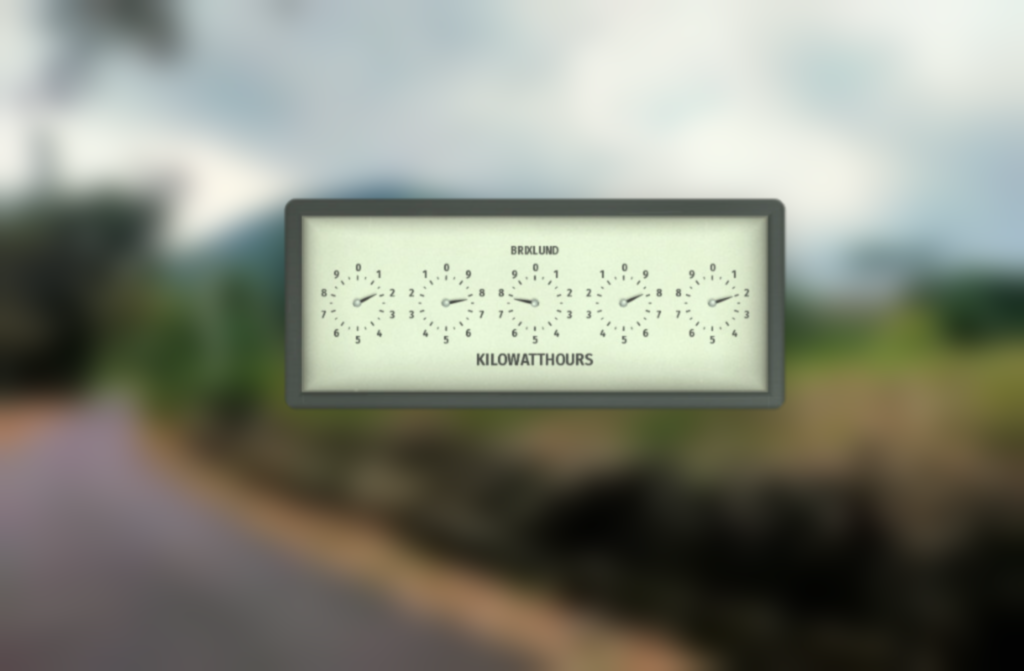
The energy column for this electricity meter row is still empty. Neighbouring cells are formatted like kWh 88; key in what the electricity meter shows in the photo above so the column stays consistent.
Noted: kWh 17782
